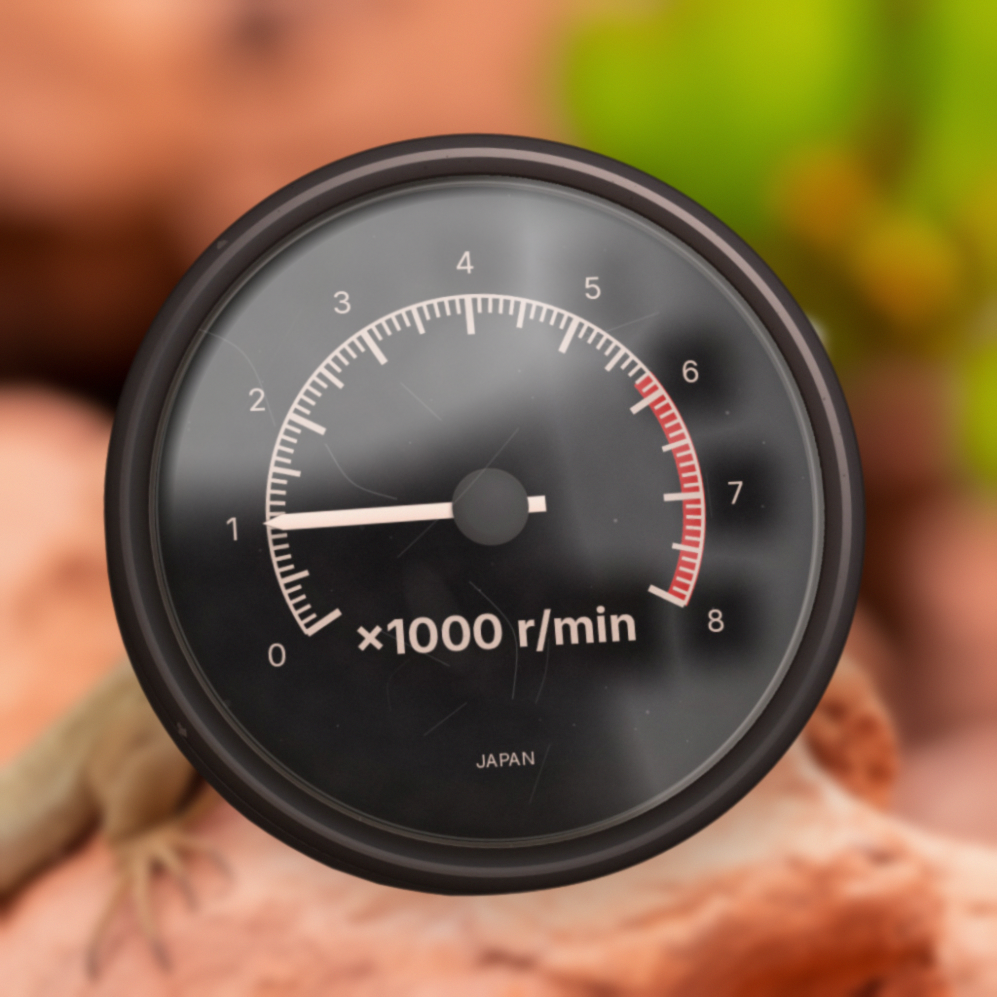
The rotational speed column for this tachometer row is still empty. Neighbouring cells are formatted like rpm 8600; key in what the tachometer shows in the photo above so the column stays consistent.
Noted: rpm 1000
